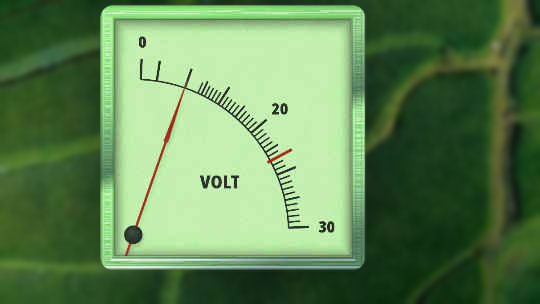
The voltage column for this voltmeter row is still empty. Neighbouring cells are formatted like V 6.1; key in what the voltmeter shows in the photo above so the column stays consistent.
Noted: V 10
